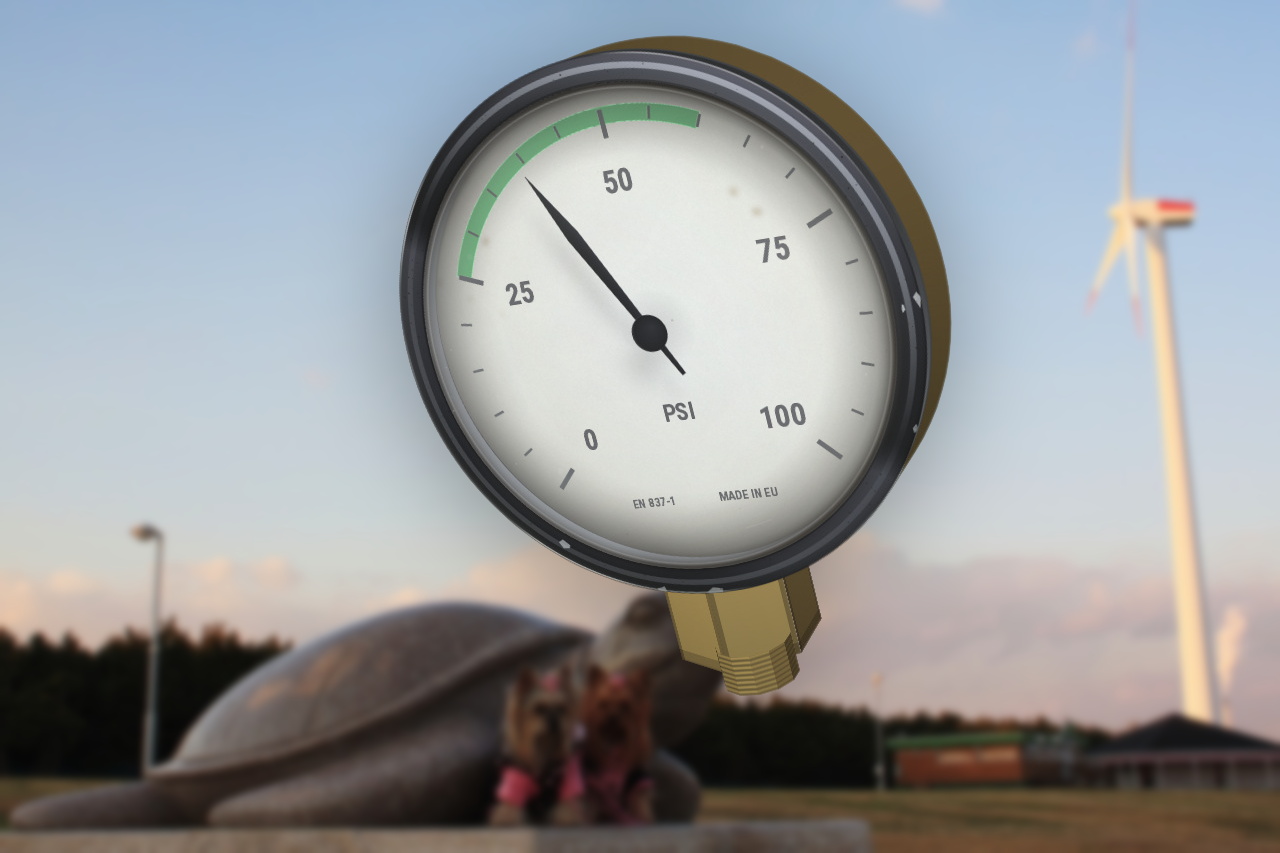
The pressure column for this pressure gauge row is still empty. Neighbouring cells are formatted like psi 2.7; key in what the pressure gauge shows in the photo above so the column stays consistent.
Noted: psi 40
